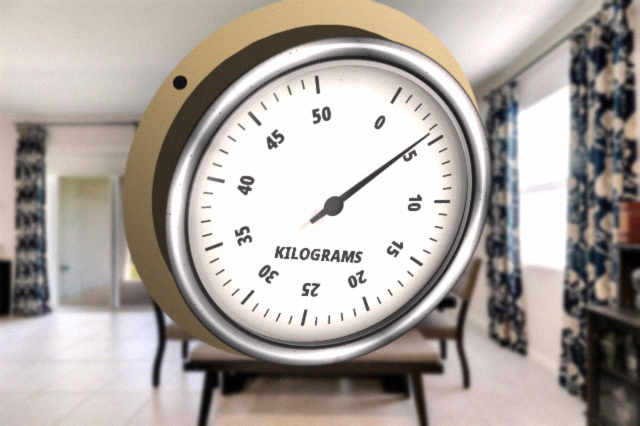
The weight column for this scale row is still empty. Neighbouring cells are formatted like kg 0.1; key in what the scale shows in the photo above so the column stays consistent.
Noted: kg 4
